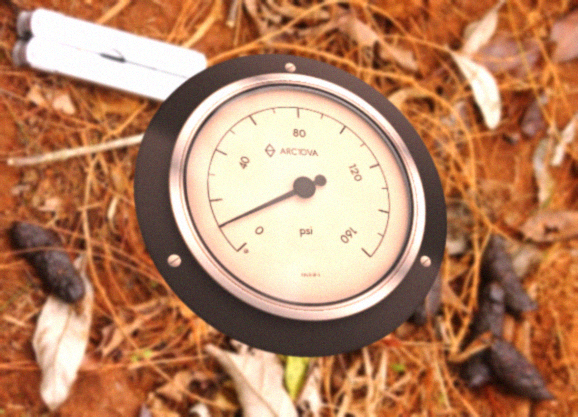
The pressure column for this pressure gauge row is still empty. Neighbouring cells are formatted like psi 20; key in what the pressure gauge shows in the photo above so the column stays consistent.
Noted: psi 10
